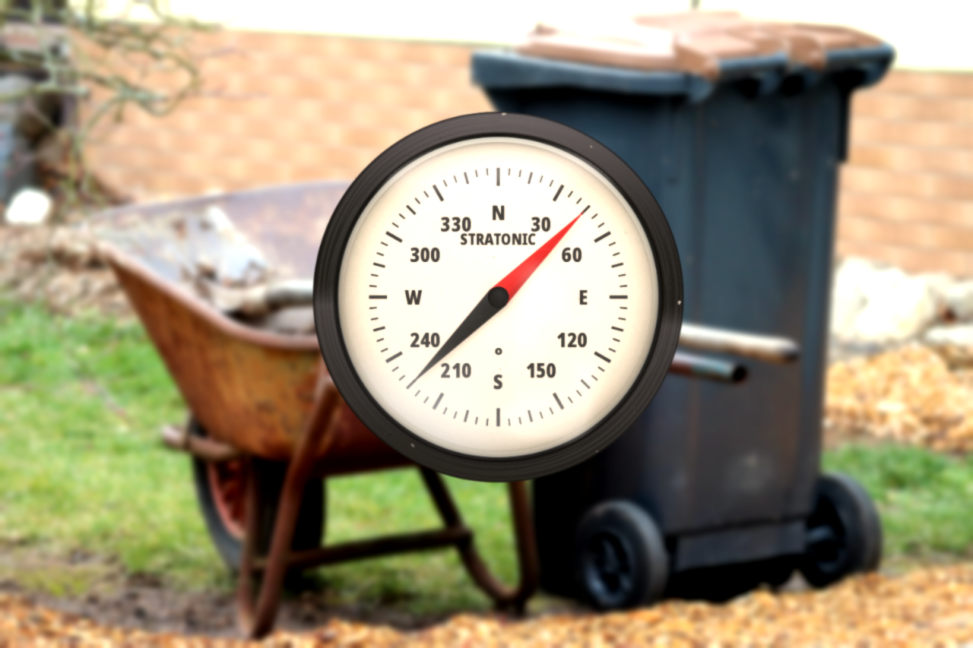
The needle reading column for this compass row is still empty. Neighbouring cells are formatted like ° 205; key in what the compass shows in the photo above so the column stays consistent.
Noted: ° 45
